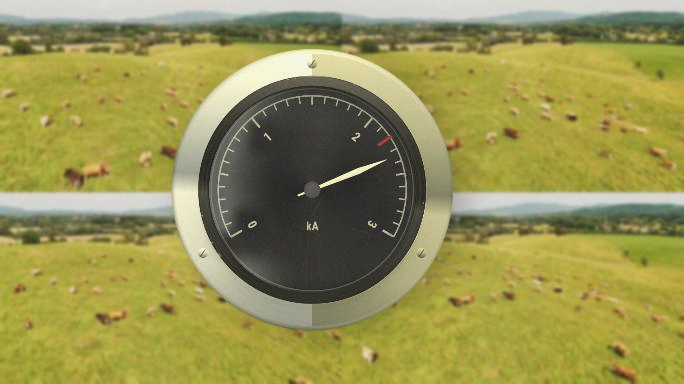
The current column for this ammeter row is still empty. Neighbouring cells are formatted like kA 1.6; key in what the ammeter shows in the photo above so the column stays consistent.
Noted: kA 2.35
